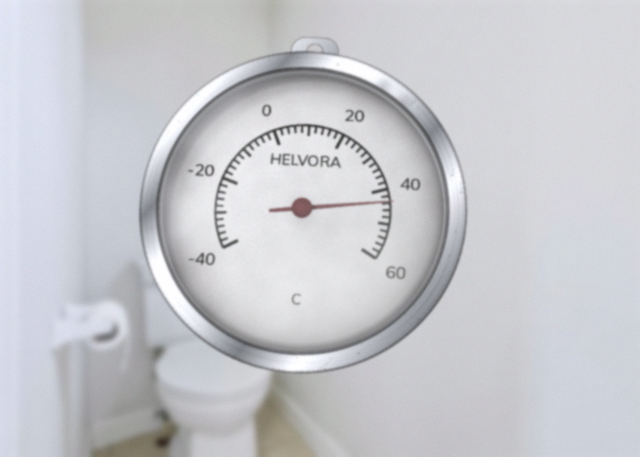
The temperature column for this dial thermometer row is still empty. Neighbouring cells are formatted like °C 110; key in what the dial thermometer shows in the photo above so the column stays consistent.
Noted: °C 44
